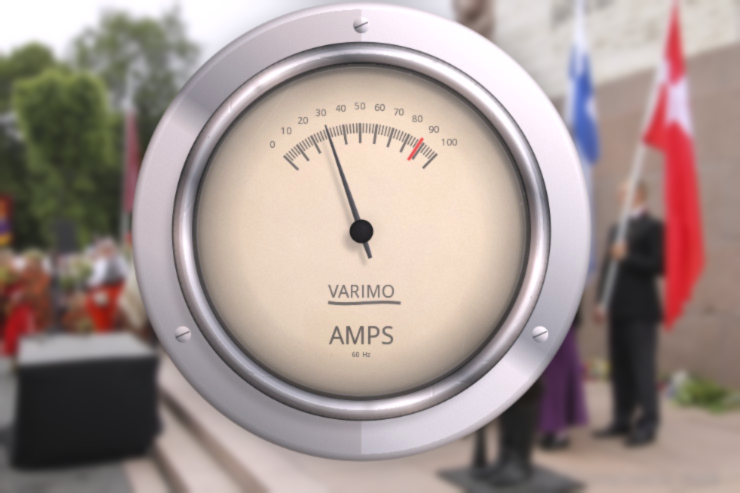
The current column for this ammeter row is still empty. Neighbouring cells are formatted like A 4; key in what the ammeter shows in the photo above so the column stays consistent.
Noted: A 30
